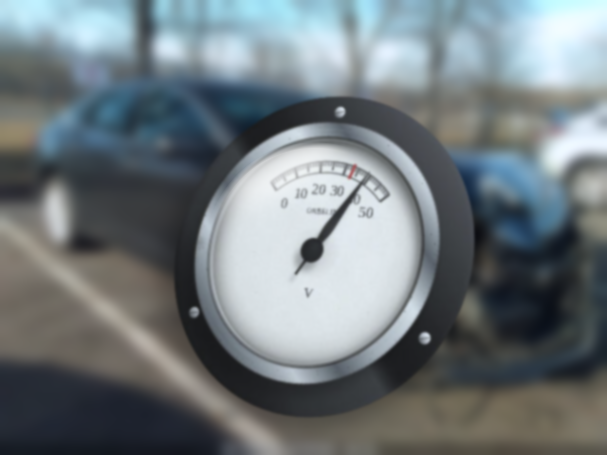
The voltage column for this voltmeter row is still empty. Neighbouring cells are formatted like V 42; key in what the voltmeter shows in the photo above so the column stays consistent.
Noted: V 40
